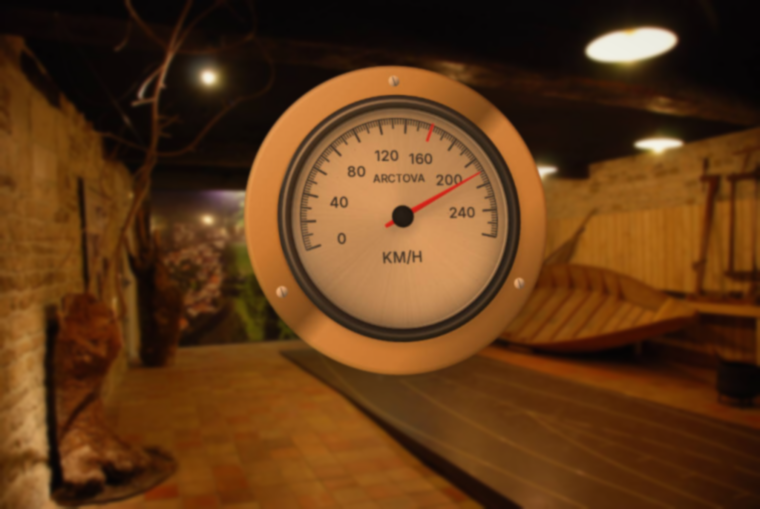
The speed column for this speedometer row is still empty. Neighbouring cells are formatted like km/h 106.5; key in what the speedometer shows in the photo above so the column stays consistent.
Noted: km/h 210
